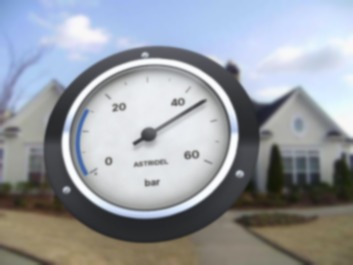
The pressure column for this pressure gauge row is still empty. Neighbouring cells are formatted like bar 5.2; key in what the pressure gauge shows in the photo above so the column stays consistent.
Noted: bar 45
